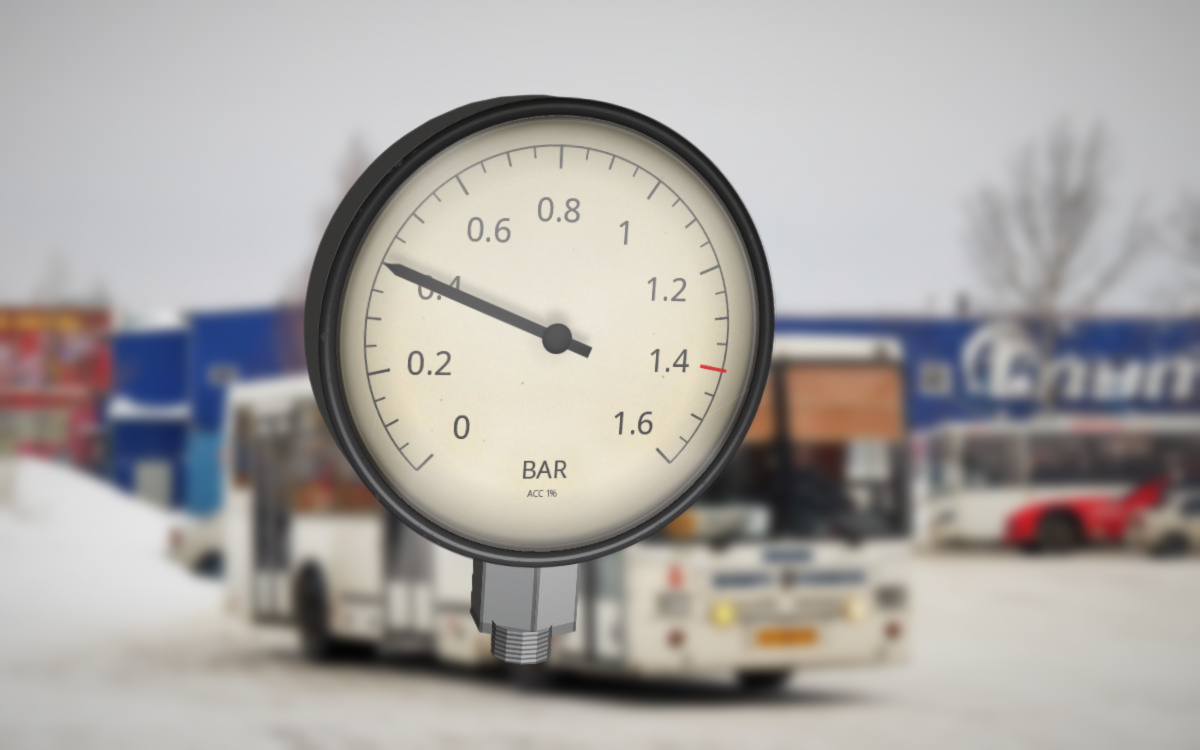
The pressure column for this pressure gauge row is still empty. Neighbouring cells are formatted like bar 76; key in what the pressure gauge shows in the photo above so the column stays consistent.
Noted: bar 0.4
